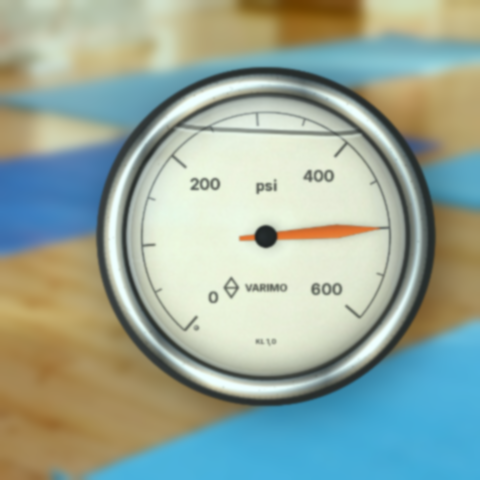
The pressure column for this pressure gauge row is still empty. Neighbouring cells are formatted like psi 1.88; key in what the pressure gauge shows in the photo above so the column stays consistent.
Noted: psi 500
